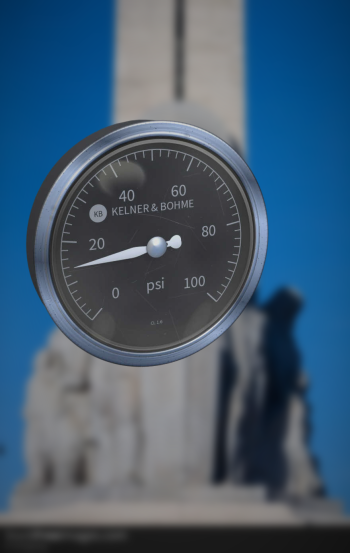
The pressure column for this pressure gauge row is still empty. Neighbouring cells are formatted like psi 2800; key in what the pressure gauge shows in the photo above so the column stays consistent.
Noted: psi 14
